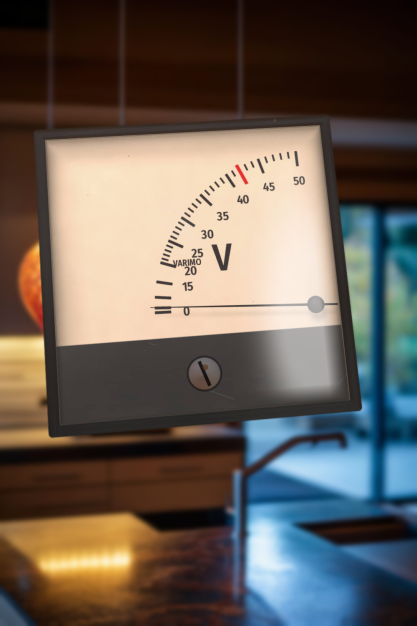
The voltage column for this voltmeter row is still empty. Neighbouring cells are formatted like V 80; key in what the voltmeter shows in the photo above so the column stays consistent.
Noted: V 5
